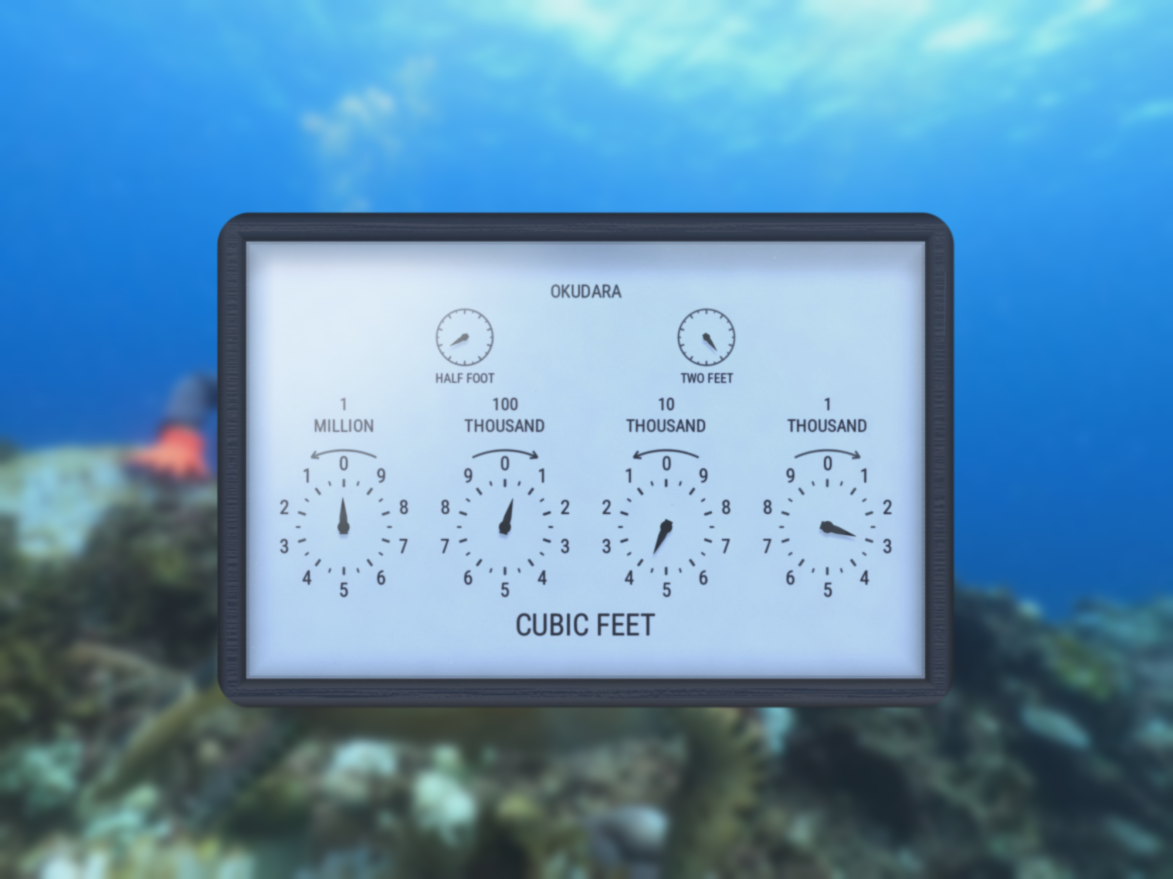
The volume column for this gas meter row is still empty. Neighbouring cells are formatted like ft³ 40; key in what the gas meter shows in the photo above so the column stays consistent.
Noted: ft³ 4300
